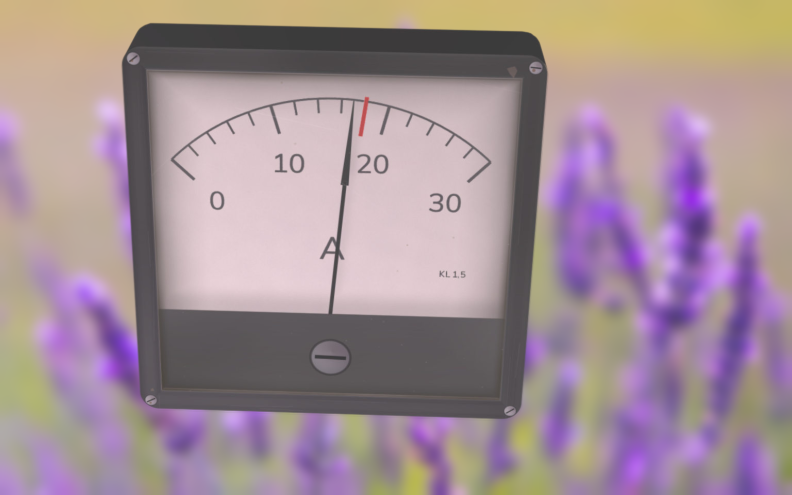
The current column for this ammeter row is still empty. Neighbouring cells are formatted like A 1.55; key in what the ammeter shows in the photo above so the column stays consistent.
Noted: A 17
